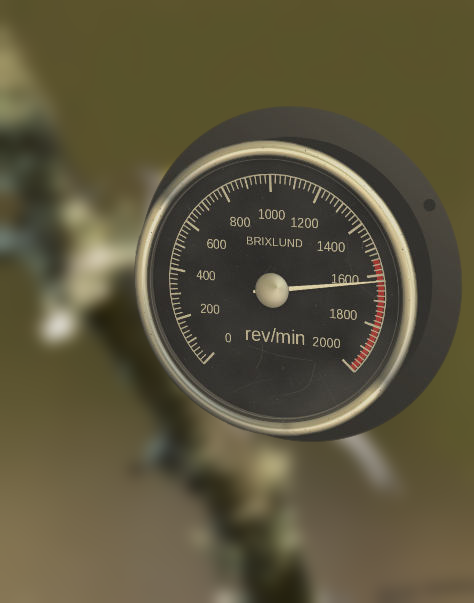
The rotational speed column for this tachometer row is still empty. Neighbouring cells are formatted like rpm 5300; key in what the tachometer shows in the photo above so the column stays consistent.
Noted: rpm 1620
